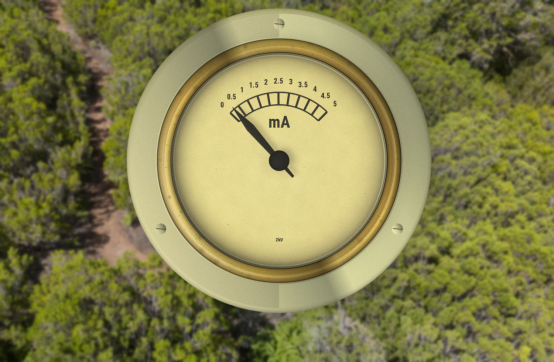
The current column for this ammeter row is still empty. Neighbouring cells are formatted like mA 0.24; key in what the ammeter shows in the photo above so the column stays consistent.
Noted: mA 0.25
